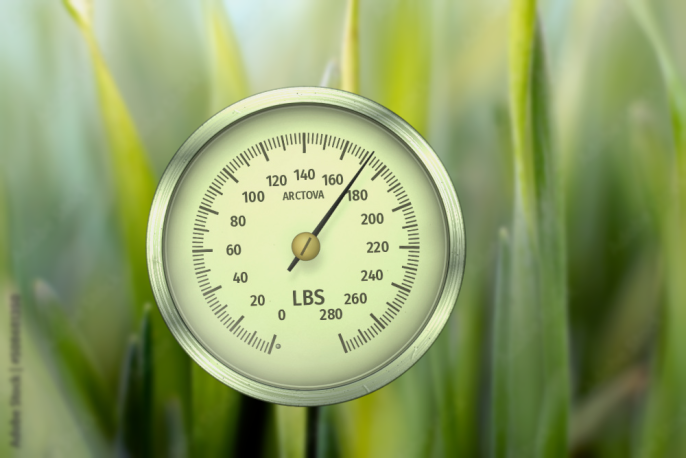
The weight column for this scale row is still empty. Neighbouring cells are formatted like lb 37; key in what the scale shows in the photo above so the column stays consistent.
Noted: lb 172
